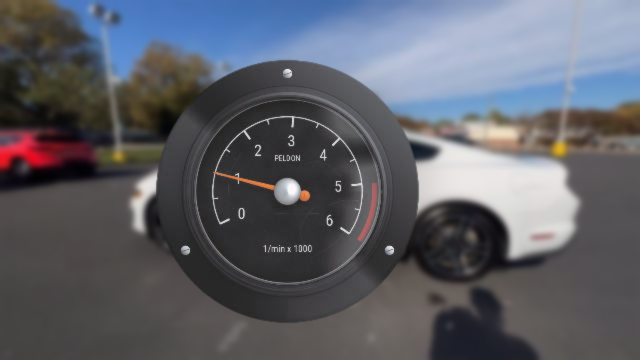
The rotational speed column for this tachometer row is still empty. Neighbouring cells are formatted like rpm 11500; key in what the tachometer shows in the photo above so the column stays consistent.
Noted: rpm 1000
